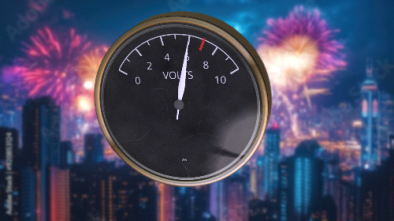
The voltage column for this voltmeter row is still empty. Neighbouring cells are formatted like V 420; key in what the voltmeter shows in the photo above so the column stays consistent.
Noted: V 6
